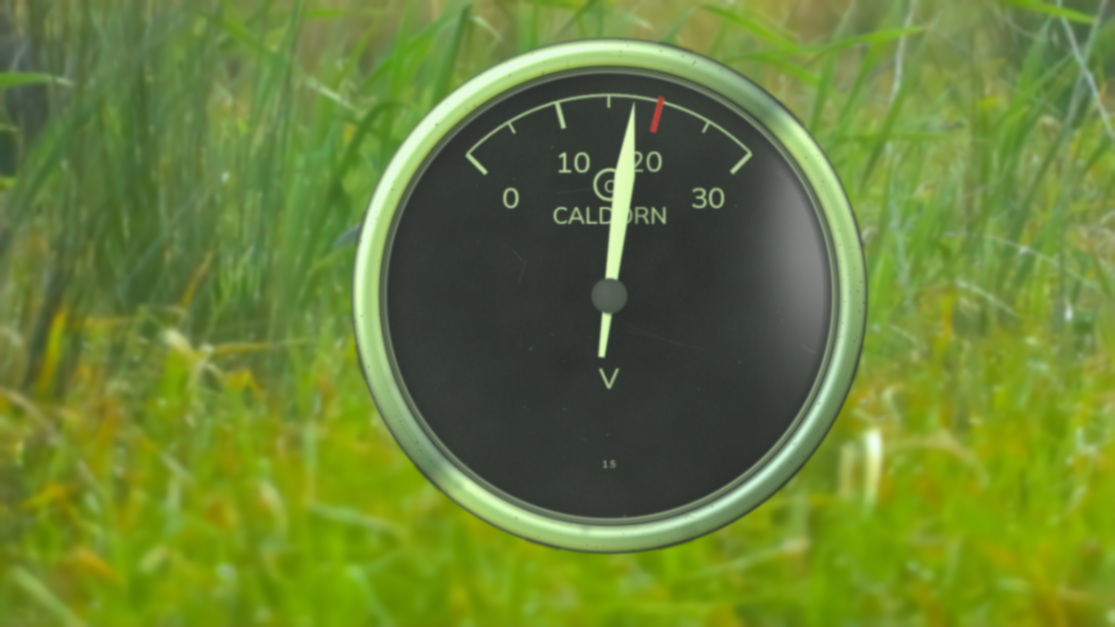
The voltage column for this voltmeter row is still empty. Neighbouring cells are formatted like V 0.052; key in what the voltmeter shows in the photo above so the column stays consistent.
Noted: V 17.5
